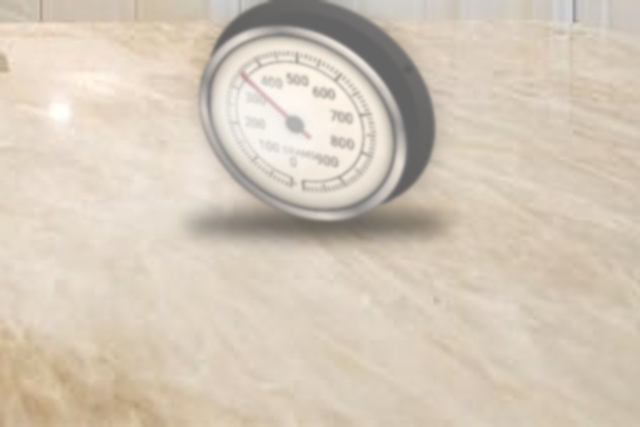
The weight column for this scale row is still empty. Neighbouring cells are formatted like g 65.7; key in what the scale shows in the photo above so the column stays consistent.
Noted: g 350
